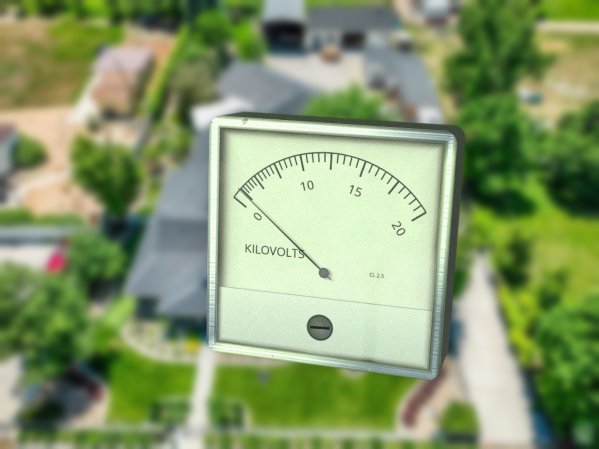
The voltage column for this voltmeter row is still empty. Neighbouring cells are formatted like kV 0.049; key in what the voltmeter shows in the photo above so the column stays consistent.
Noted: kV 2.5
